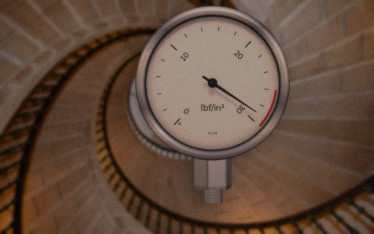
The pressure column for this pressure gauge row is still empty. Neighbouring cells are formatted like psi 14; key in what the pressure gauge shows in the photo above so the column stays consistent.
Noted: psi 29
